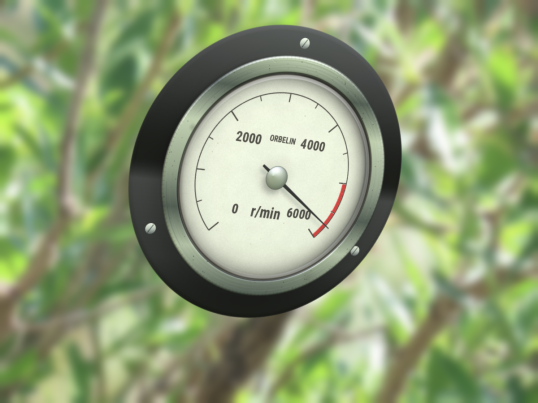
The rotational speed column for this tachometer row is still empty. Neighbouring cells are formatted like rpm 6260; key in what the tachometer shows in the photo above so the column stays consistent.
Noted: rpm 5750
